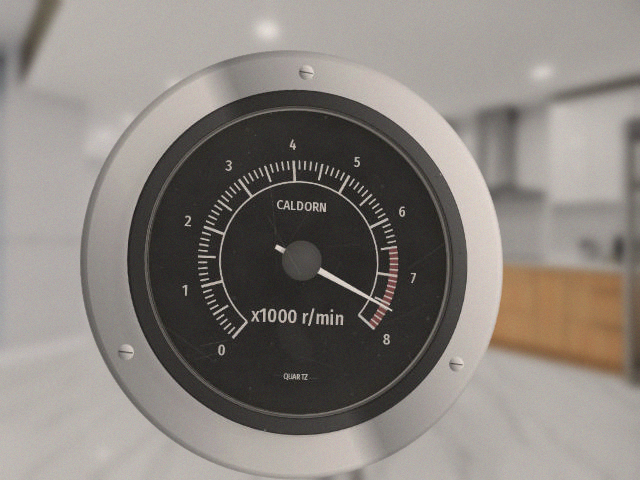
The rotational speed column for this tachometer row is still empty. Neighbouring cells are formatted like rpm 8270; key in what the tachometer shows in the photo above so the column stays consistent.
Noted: rpm 7600
